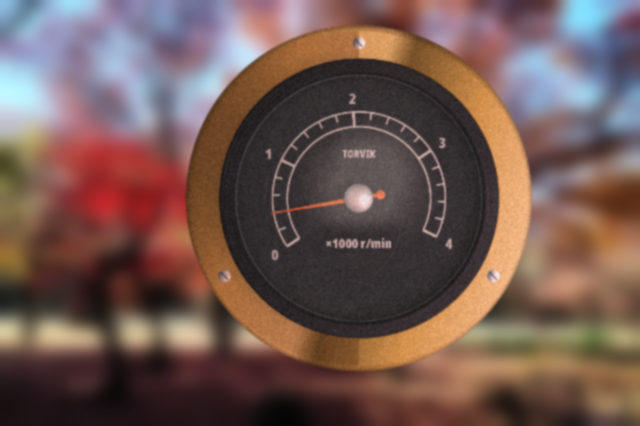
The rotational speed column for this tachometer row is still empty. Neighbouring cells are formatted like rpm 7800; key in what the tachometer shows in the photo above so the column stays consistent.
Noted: rpm 400
